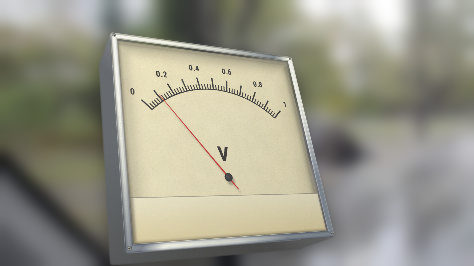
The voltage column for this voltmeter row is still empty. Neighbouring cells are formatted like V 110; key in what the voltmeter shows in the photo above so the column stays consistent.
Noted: V 0.1
